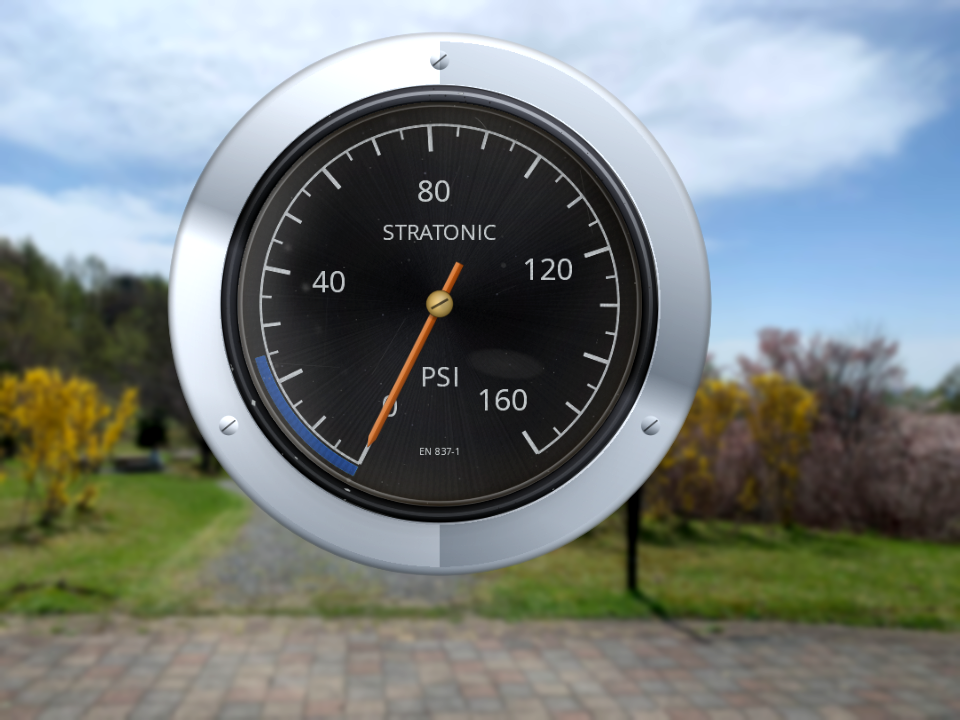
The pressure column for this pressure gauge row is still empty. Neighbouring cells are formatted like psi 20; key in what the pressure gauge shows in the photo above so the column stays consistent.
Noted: psi 0
